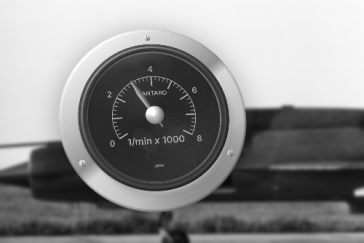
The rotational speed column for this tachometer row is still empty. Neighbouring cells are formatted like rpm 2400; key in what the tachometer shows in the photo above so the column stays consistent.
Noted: rpm 3000
